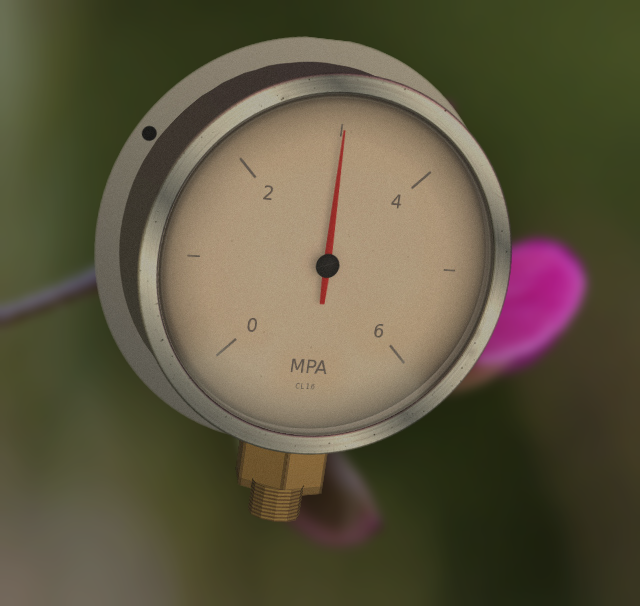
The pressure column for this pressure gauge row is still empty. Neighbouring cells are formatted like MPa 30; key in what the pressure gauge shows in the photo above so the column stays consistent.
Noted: MPa 3
